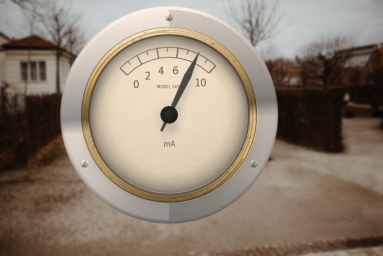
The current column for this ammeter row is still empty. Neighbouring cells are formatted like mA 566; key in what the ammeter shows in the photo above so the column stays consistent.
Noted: mA 8
